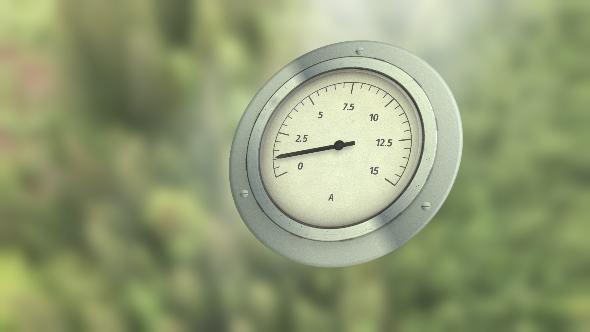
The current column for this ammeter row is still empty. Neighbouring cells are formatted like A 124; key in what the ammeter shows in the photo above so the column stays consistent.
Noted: A 1
